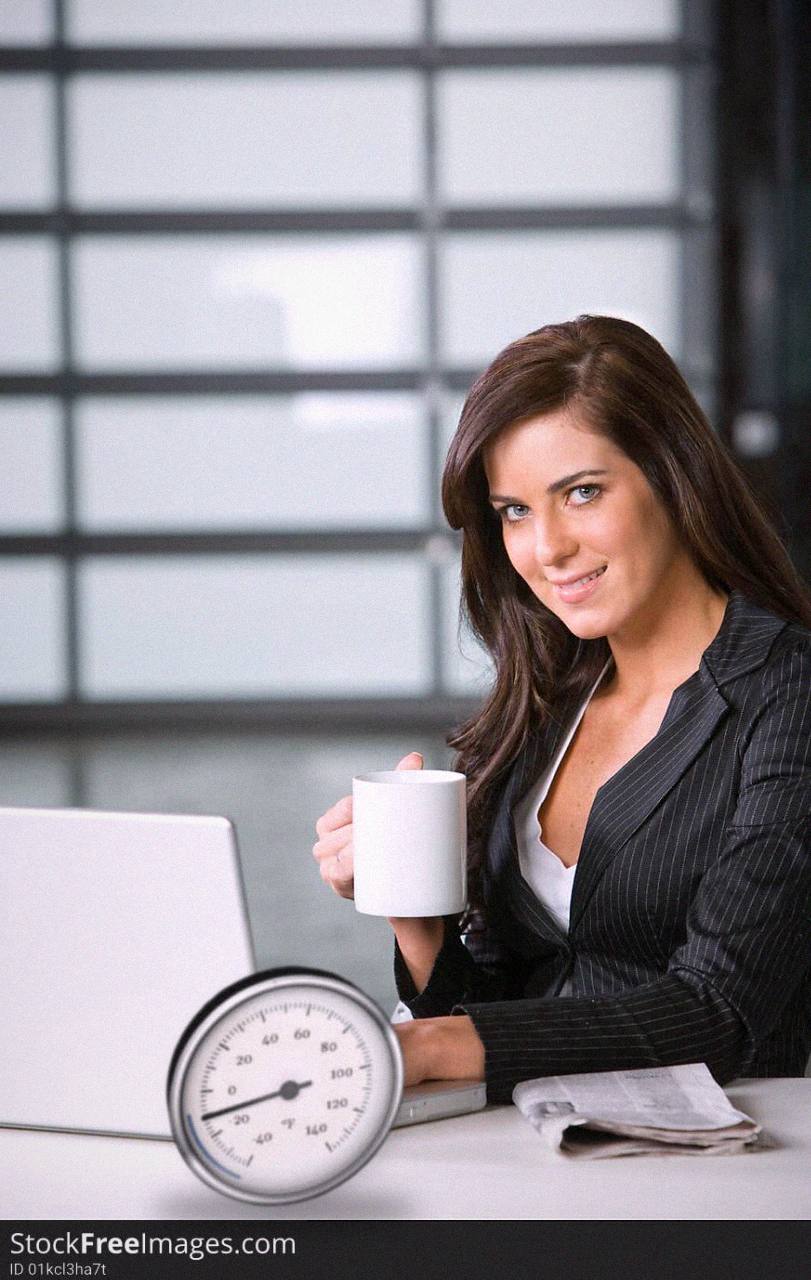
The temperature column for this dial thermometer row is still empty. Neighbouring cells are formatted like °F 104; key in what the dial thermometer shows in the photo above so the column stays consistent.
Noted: °F -10
